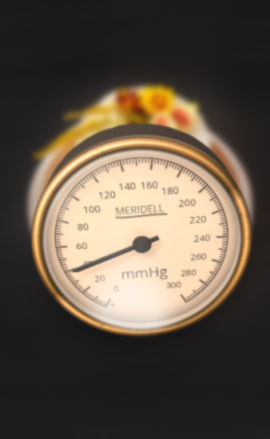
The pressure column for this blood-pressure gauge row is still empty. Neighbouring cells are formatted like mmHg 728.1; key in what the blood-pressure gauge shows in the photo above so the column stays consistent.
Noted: mmHg 40
